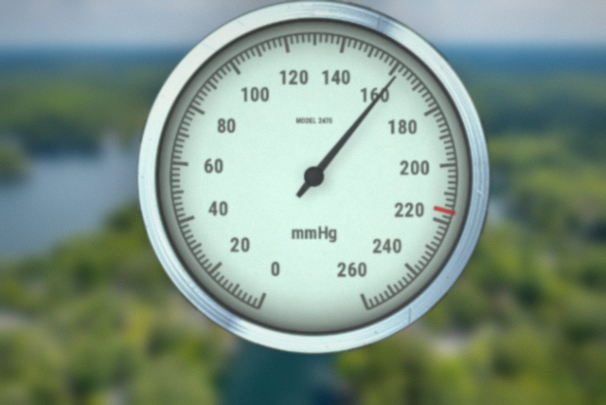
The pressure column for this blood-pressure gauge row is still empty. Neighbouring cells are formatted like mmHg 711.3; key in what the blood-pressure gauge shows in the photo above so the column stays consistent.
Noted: mmHg 162
